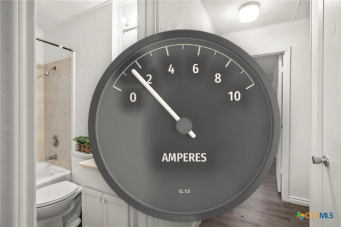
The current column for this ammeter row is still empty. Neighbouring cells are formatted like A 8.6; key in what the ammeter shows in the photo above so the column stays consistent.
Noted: A 1.5
